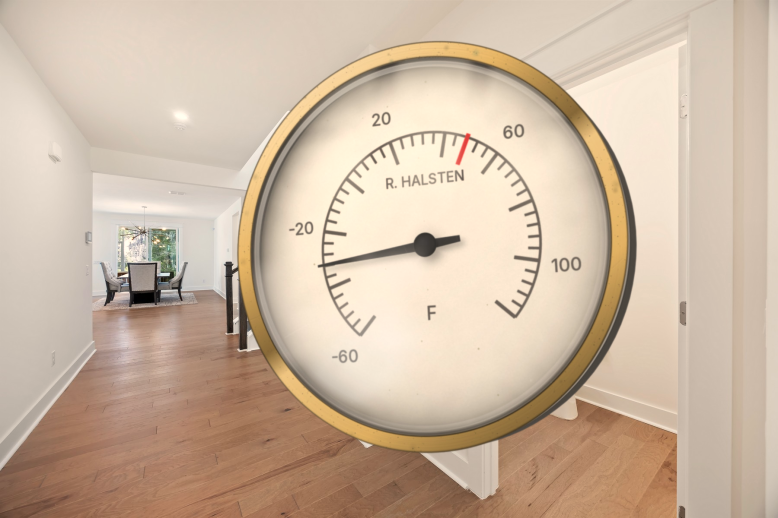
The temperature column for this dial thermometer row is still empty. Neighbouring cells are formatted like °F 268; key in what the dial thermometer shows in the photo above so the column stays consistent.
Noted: °F -32
